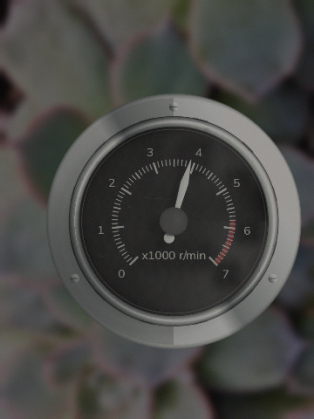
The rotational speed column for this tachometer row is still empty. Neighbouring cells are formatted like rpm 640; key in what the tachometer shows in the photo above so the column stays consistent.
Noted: rpm 3900
